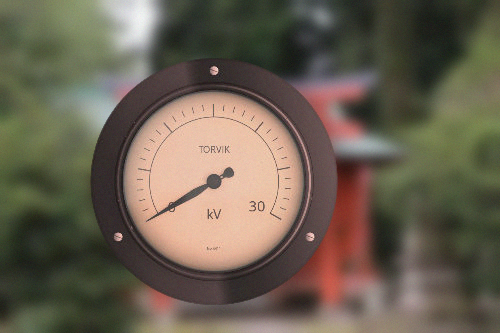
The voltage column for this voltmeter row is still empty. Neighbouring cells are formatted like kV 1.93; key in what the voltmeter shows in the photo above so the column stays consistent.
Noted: kV 0
